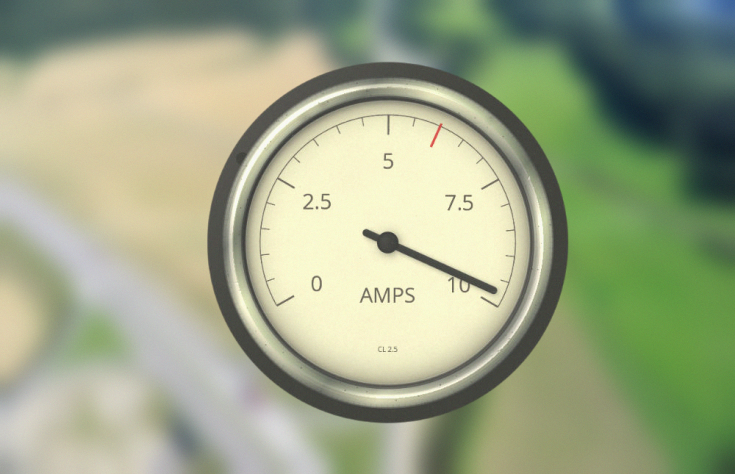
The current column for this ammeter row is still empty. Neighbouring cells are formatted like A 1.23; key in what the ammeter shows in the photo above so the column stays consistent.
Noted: A 9.75
